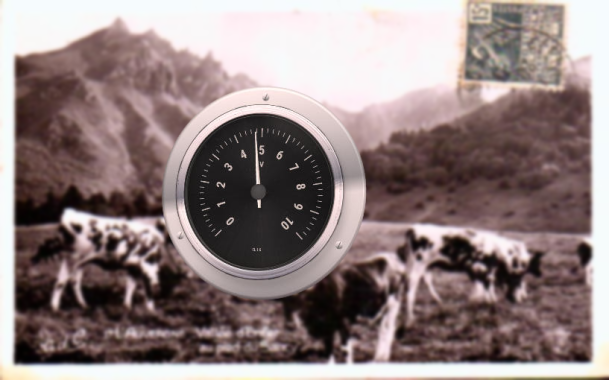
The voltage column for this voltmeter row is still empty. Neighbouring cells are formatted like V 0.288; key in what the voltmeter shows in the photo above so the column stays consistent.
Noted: V 4.8
